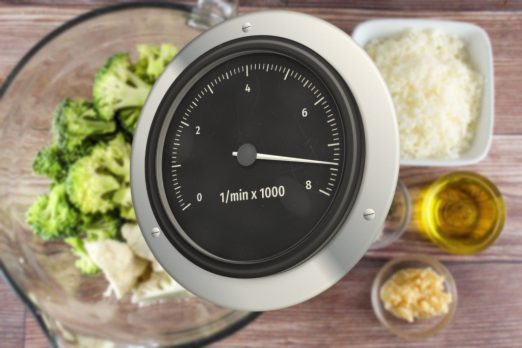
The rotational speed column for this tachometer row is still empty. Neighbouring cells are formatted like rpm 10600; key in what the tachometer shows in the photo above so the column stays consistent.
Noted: rpm 7400
